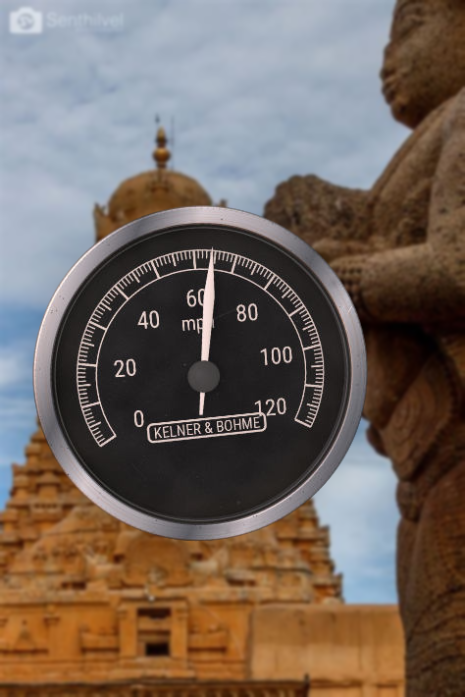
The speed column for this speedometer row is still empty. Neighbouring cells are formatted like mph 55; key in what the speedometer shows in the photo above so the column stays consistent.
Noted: mph 64
